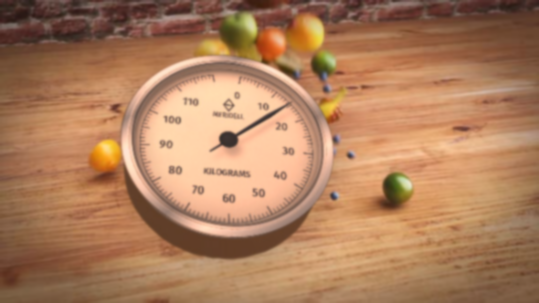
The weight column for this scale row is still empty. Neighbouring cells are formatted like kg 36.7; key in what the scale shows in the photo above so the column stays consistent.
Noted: kg 15
